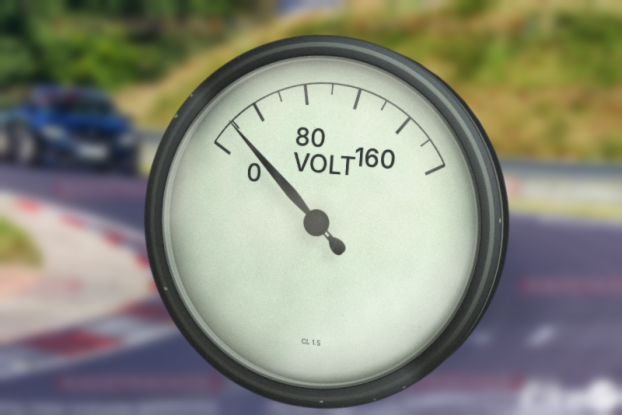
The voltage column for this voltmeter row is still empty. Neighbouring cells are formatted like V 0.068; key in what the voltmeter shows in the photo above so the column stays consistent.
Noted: V 20
